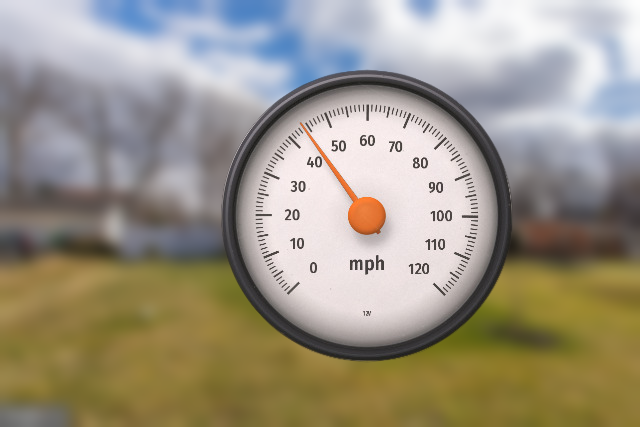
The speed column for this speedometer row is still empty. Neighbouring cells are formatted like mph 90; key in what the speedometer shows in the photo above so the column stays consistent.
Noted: mph 44
